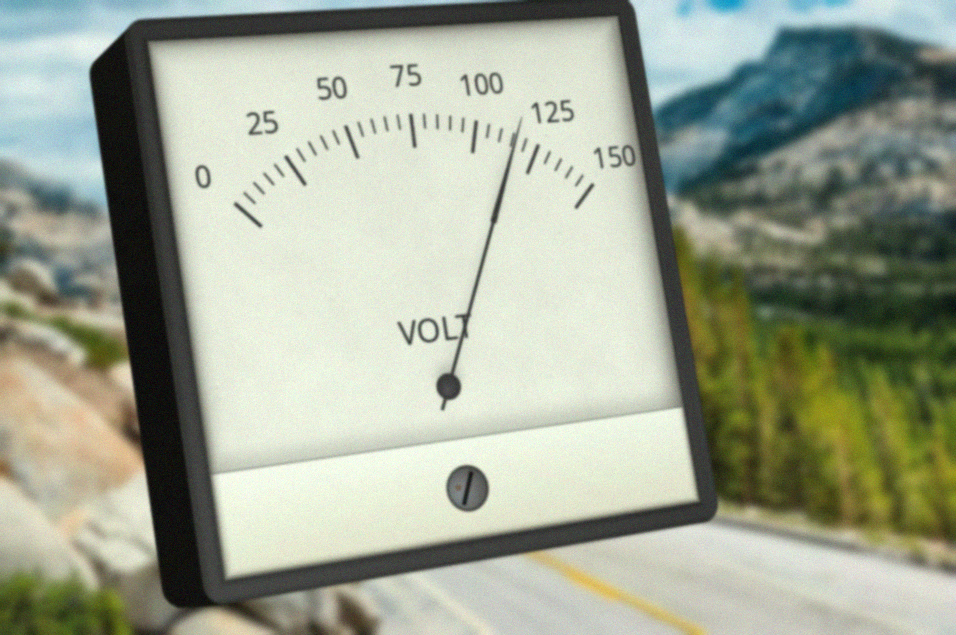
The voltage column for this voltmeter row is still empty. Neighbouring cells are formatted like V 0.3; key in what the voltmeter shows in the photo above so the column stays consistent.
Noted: V 115
